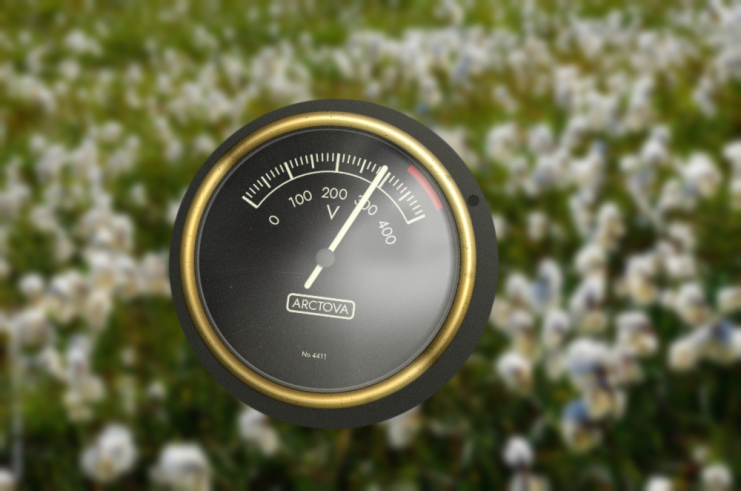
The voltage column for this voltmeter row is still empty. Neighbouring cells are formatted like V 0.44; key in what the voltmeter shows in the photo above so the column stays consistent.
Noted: V 290
